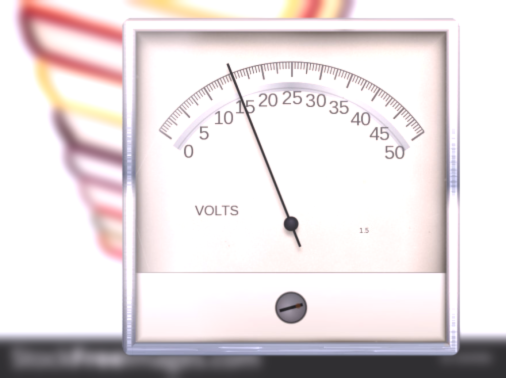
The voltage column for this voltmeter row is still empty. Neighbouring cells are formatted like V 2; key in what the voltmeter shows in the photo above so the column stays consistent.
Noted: V 15
